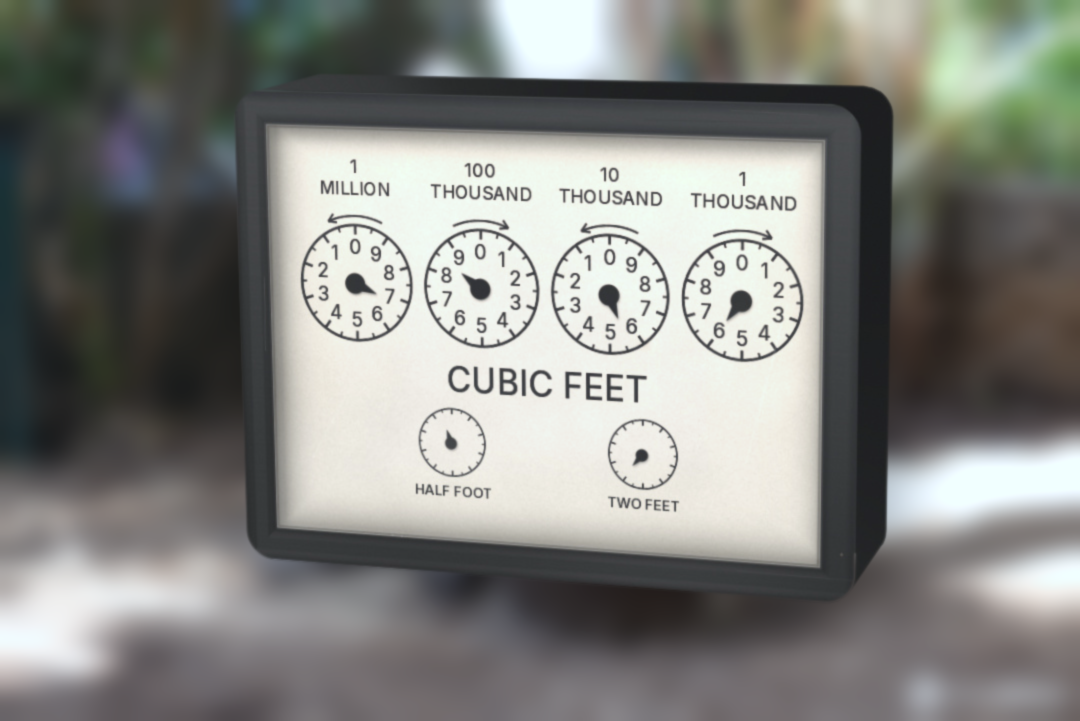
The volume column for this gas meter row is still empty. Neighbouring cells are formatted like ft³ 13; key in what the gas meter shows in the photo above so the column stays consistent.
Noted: ft³ 685600
